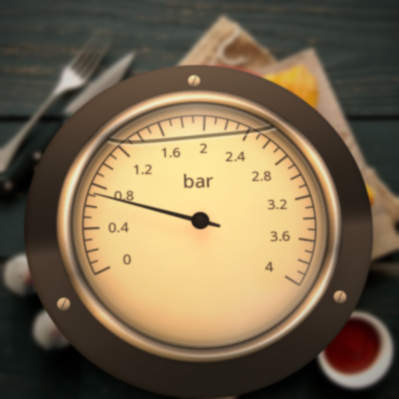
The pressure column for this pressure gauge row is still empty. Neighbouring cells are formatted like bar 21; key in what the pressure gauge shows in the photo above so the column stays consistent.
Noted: bar 0.7
